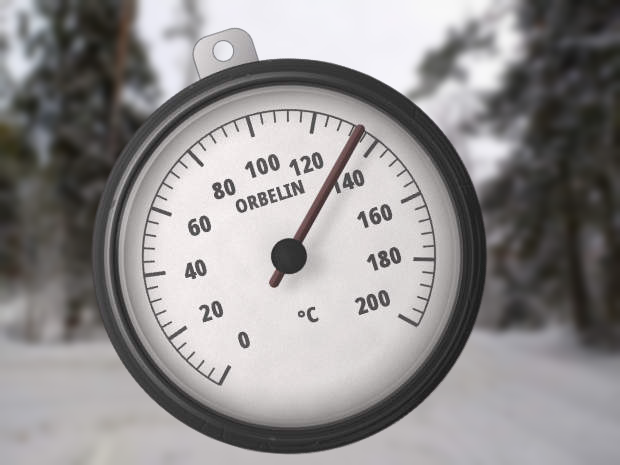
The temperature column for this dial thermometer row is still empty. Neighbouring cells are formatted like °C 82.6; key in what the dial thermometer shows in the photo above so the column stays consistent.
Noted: °C 134
